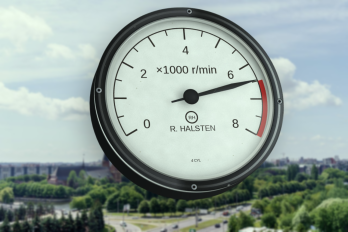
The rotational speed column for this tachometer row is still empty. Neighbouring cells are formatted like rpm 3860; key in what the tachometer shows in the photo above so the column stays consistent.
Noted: rpm 6500
